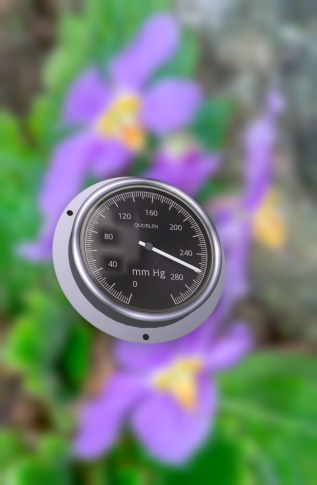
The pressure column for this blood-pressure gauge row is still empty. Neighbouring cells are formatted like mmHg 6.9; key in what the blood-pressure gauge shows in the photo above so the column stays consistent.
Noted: mmHg 260
